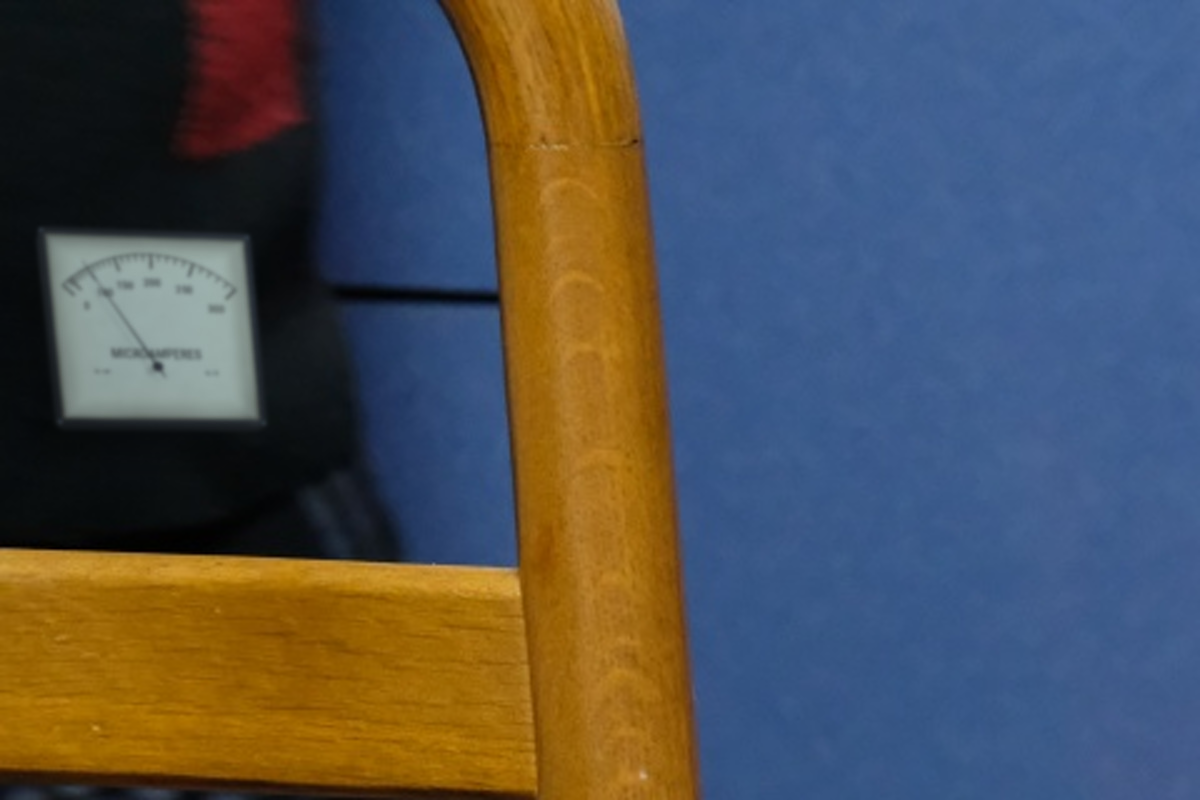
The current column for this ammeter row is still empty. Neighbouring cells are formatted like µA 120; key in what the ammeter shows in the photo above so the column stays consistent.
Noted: µA 100
